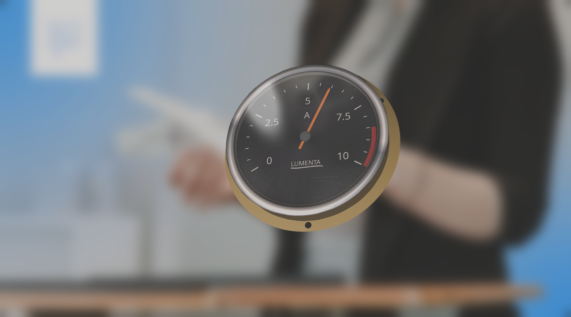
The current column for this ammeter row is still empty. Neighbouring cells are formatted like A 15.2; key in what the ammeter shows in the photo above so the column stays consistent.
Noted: A 6
